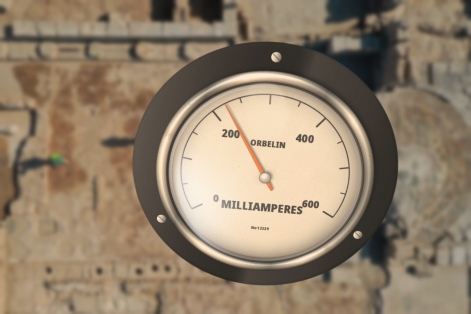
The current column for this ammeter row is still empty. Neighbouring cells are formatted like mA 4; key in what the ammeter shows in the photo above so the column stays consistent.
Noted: mA 225
